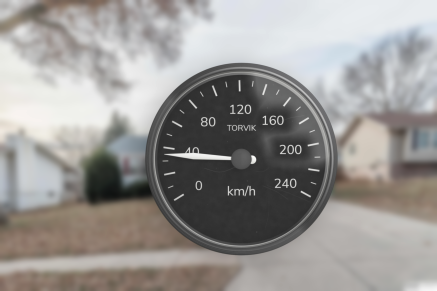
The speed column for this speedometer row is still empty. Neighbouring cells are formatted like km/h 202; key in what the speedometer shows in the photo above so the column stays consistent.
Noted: km/h 35
